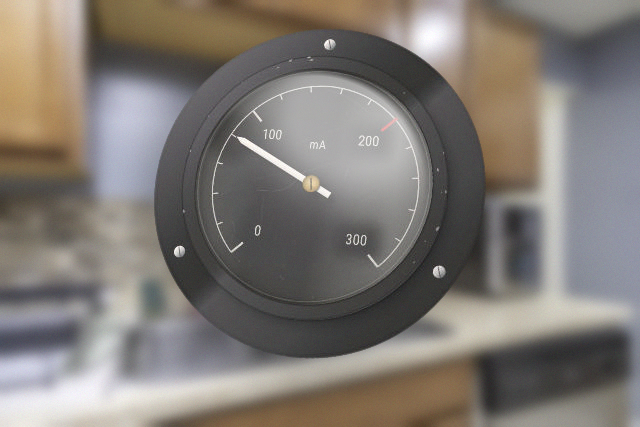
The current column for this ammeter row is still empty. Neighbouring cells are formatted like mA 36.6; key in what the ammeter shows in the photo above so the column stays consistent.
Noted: mA 80
